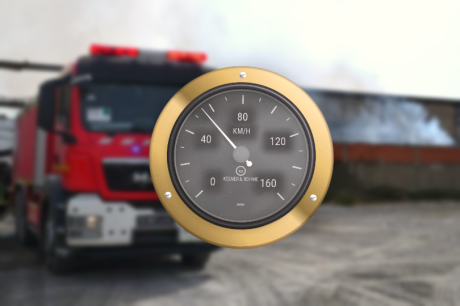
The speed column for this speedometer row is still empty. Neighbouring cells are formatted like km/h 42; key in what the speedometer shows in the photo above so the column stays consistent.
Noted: km/h 55
